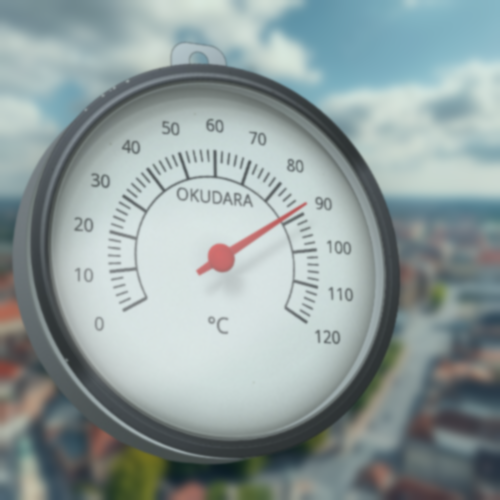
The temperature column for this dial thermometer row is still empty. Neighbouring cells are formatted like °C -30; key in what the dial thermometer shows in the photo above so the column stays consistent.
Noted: °C 88
